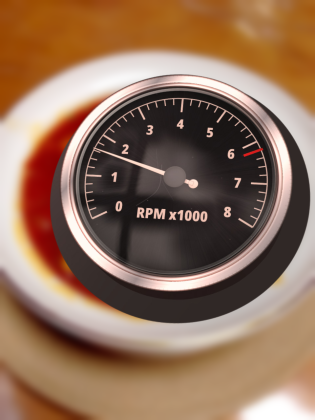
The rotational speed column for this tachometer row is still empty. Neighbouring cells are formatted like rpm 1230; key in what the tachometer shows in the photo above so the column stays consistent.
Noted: rpm 1600
